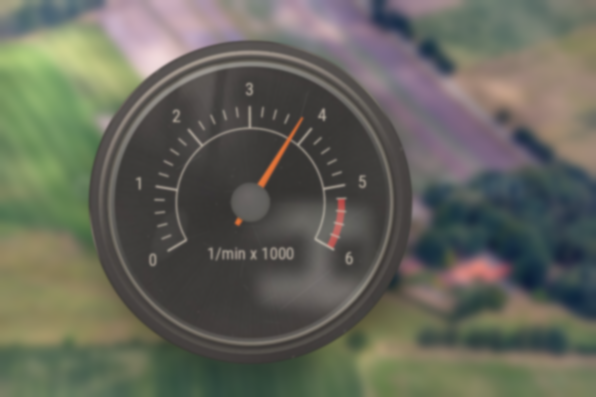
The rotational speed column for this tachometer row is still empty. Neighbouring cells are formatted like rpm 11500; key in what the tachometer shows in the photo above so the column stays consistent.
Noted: rpm 3800
